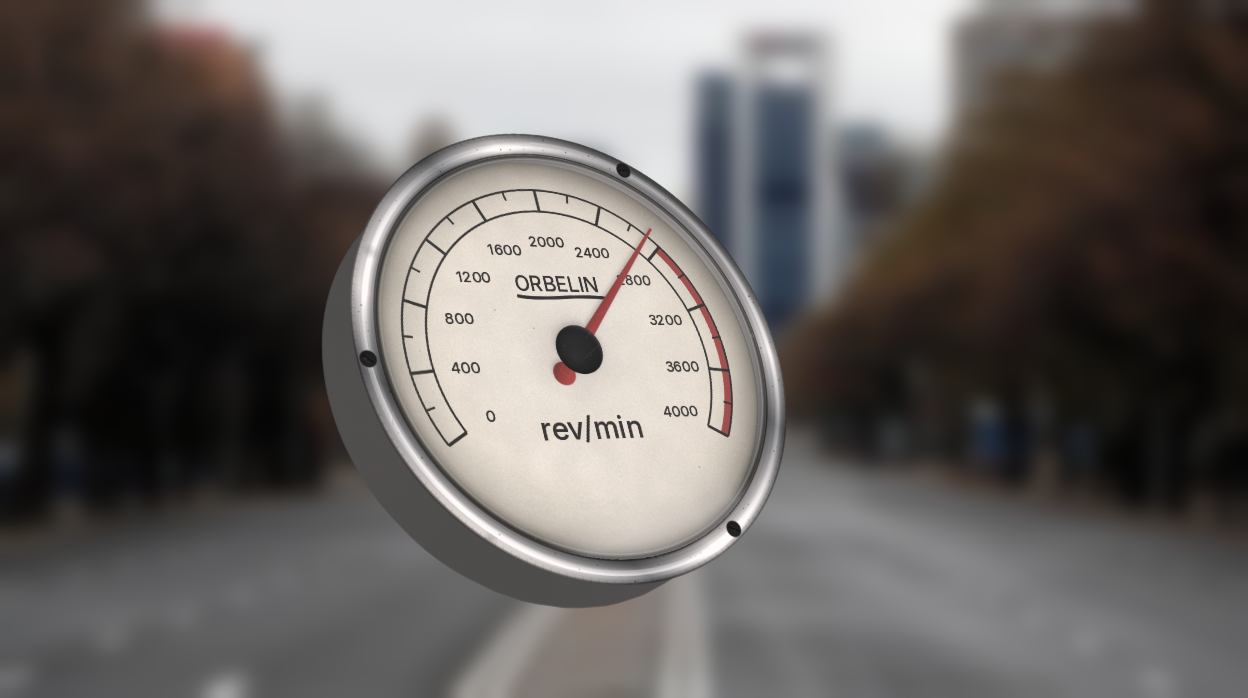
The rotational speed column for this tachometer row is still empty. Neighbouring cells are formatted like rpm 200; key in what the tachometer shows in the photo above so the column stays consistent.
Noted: rpm 2700
